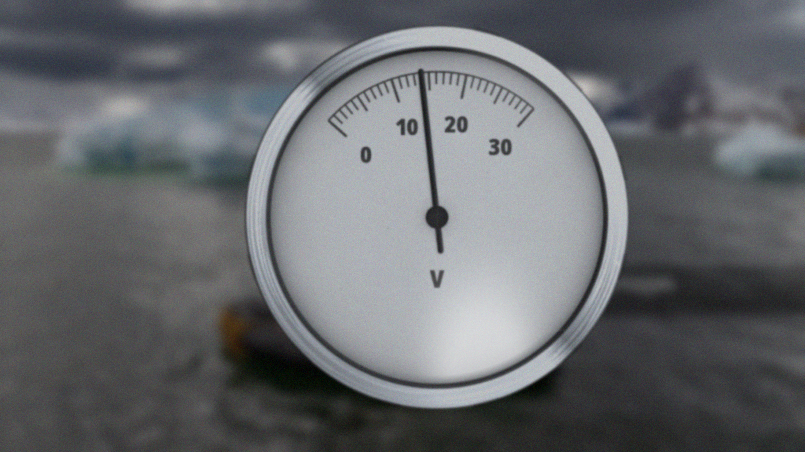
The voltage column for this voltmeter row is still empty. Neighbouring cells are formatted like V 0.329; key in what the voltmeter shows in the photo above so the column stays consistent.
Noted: V 14
